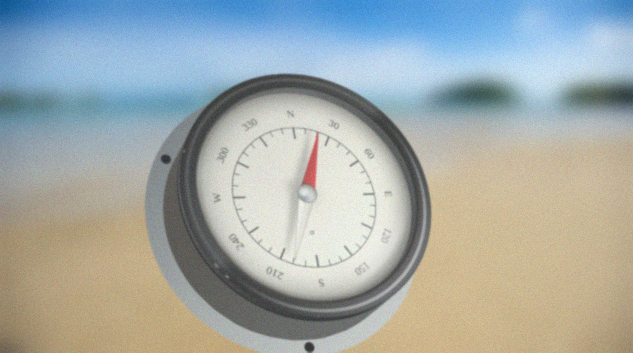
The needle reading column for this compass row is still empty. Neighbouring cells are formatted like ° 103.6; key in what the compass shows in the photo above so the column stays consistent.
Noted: ° 20
